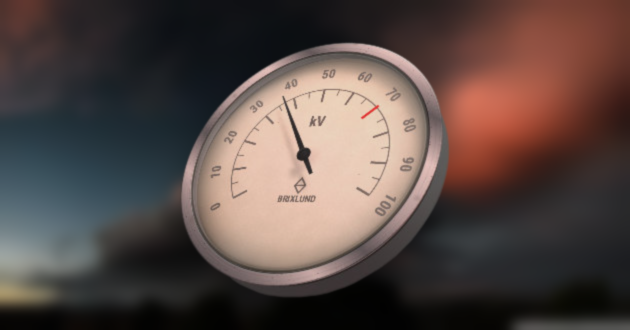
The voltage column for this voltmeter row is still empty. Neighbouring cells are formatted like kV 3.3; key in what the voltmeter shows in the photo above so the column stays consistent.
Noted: kV 37.5
